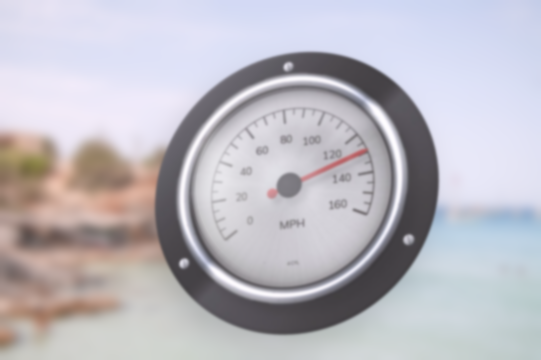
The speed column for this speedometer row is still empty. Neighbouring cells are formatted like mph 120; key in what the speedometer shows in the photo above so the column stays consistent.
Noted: mph 130
